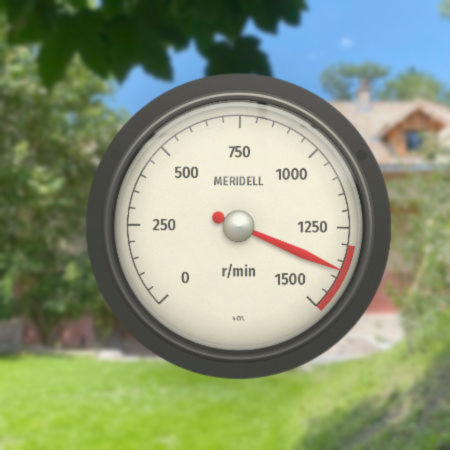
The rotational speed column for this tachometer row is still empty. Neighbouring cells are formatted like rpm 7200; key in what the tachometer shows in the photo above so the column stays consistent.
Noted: rpm 1375
